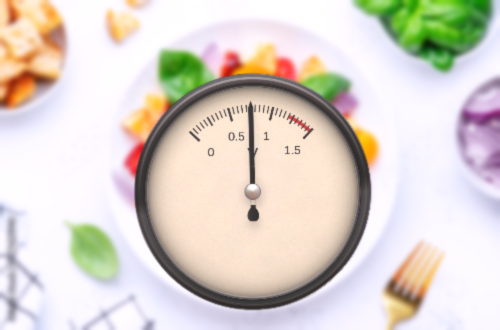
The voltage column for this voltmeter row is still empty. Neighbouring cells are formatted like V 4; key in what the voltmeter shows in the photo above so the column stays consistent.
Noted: V 0.75
